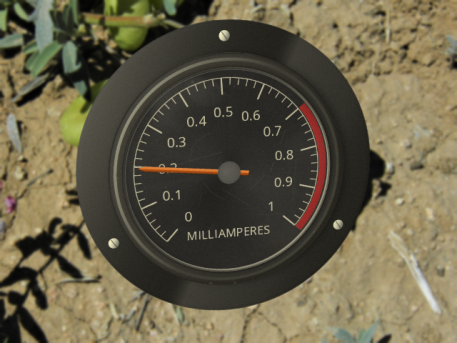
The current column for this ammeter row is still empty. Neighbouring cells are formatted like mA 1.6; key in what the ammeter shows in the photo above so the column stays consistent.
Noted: mA 0.2
